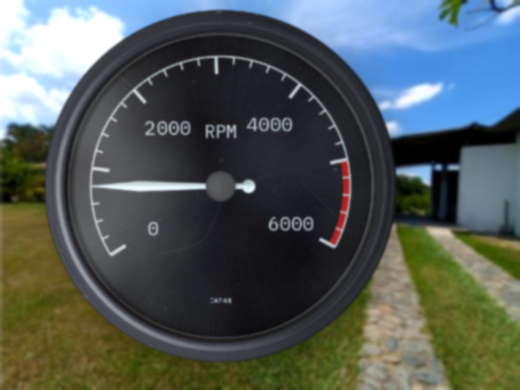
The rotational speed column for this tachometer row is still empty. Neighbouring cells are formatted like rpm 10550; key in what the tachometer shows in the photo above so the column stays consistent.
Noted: rpm 800
